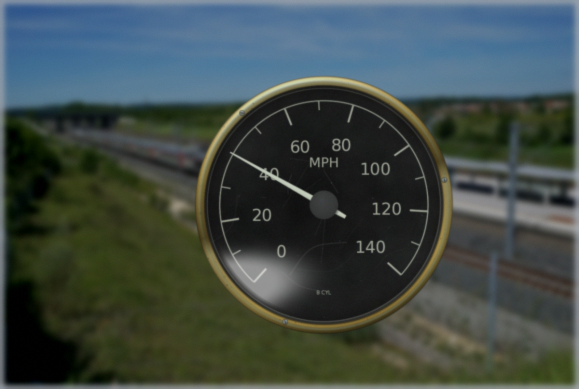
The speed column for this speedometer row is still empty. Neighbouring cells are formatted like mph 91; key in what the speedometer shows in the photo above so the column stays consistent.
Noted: mph 40
